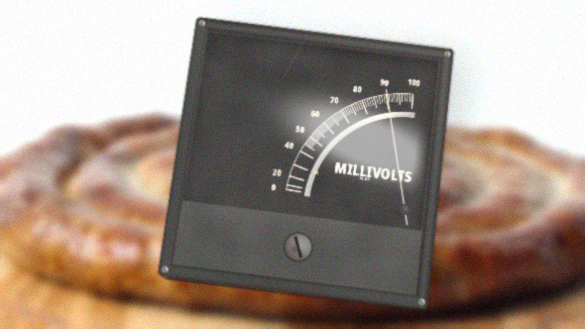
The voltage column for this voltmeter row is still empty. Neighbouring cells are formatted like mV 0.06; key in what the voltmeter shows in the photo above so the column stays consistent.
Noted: mV 90
